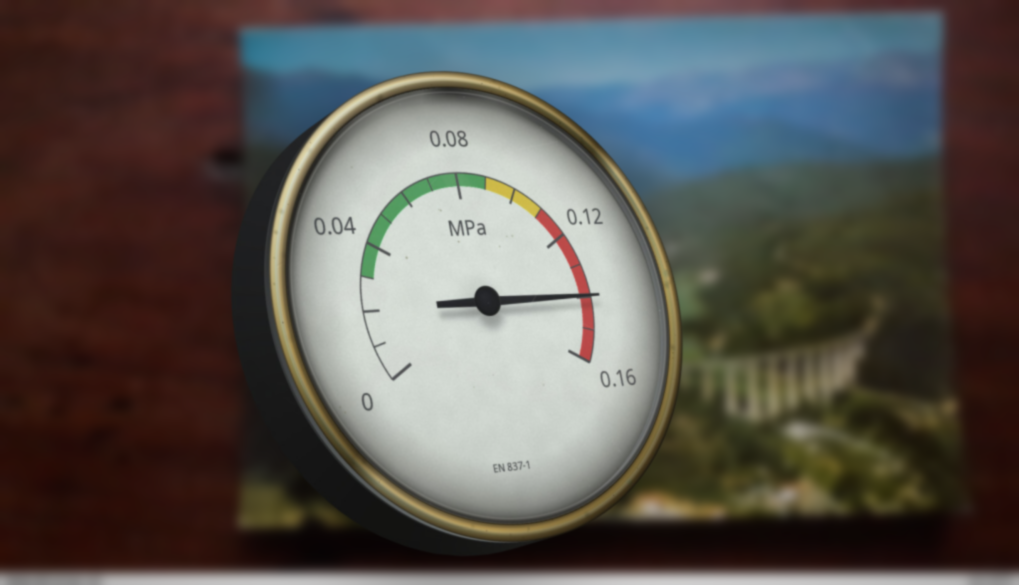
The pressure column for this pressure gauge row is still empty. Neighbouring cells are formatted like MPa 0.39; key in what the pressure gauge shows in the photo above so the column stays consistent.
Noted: MPa 0.14
